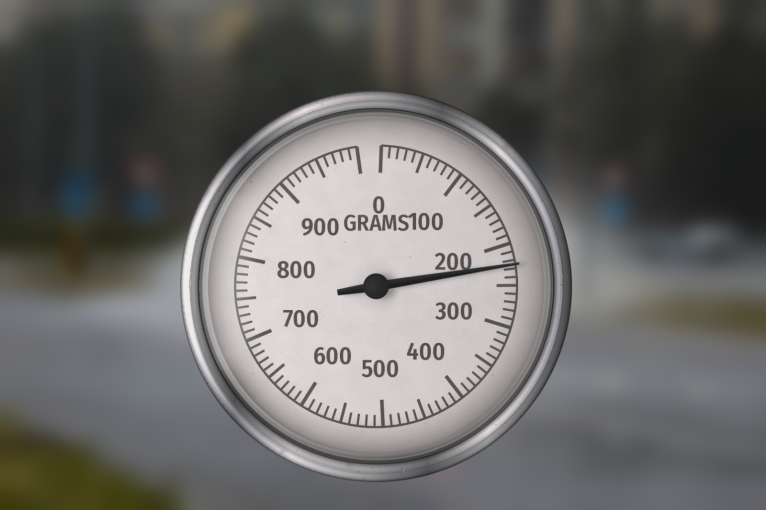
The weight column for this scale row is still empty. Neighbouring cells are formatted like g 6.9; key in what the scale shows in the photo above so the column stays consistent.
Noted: g 225
